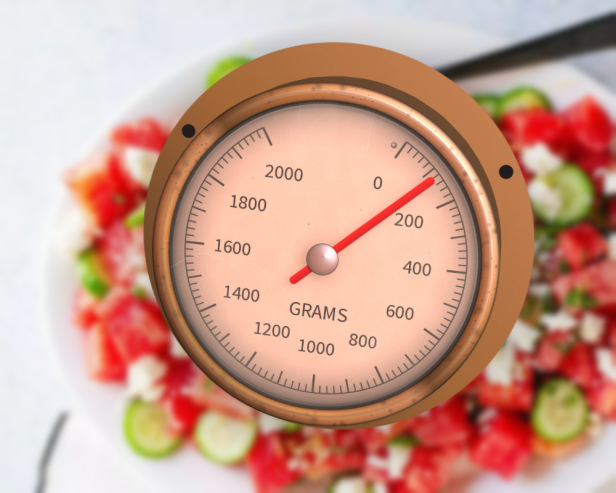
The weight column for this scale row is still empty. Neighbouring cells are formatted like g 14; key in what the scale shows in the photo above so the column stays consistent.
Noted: g 120
